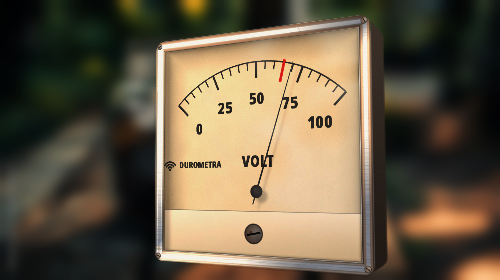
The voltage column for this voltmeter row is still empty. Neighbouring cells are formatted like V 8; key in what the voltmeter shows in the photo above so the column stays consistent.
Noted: V 70
